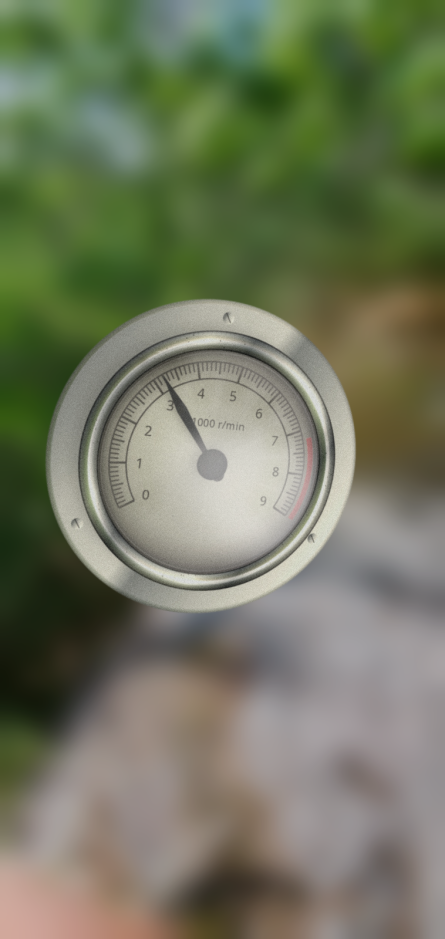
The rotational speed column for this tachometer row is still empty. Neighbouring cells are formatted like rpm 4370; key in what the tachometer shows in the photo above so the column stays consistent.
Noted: rpm 3200
